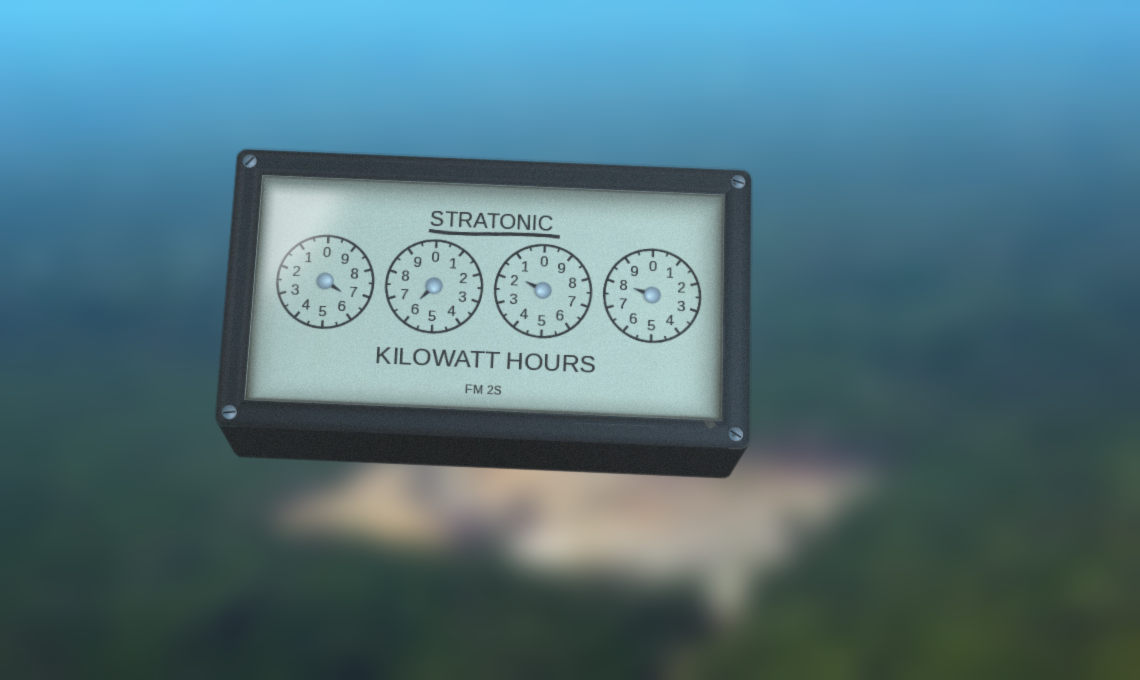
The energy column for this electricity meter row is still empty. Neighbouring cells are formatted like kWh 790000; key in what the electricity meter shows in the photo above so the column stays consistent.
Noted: kWh 6618
